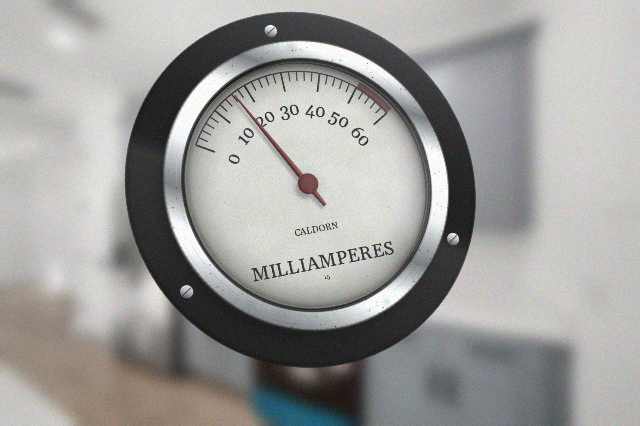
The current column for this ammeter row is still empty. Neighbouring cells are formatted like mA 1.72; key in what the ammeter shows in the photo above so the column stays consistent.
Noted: mA 16
